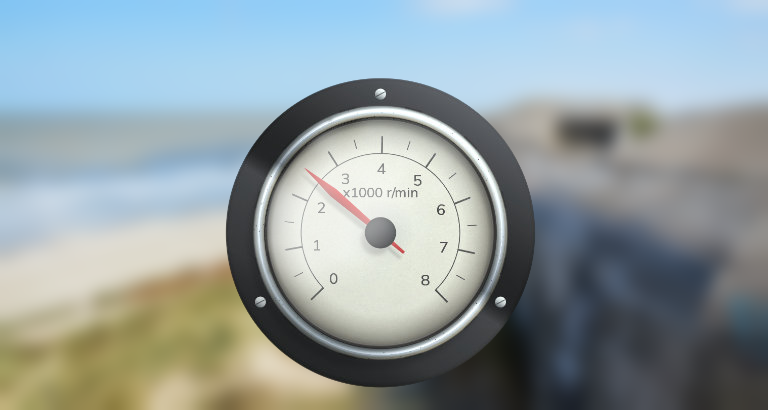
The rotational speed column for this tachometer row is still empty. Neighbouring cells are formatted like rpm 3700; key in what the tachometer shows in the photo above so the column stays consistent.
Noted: rpm 2500
